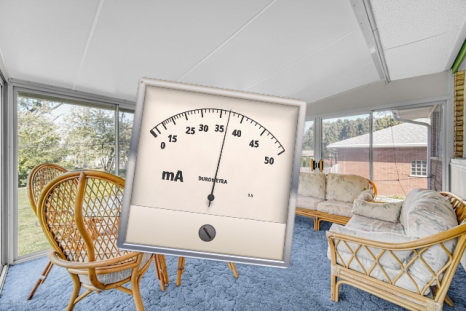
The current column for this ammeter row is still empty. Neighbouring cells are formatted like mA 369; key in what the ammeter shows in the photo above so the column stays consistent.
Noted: mA 37
